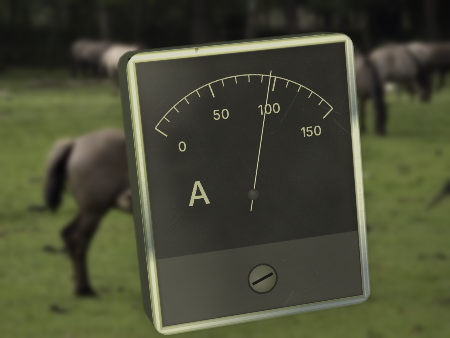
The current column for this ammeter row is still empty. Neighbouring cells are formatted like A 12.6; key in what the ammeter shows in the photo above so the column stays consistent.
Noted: A 95
